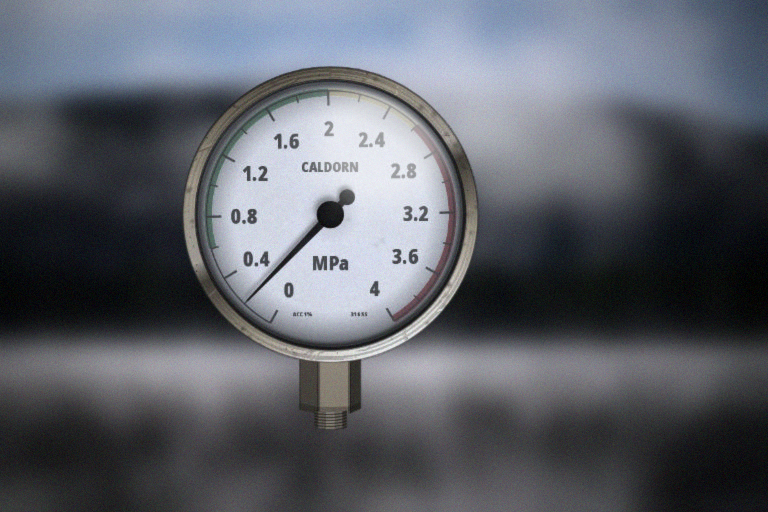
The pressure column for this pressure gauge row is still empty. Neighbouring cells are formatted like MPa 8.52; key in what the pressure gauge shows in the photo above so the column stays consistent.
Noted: MPa 0.2
